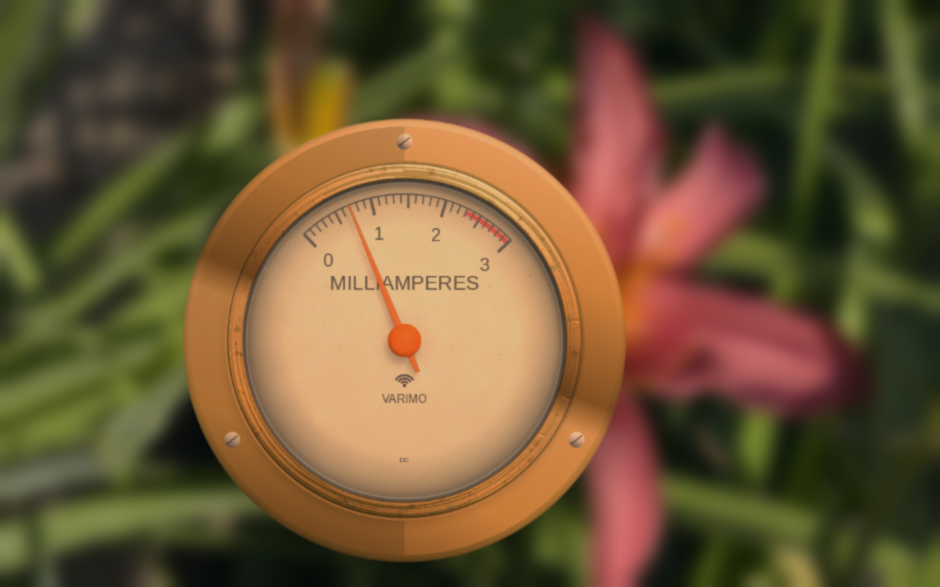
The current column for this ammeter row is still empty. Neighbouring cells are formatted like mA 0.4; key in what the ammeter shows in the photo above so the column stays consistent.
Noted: mA 0.7
